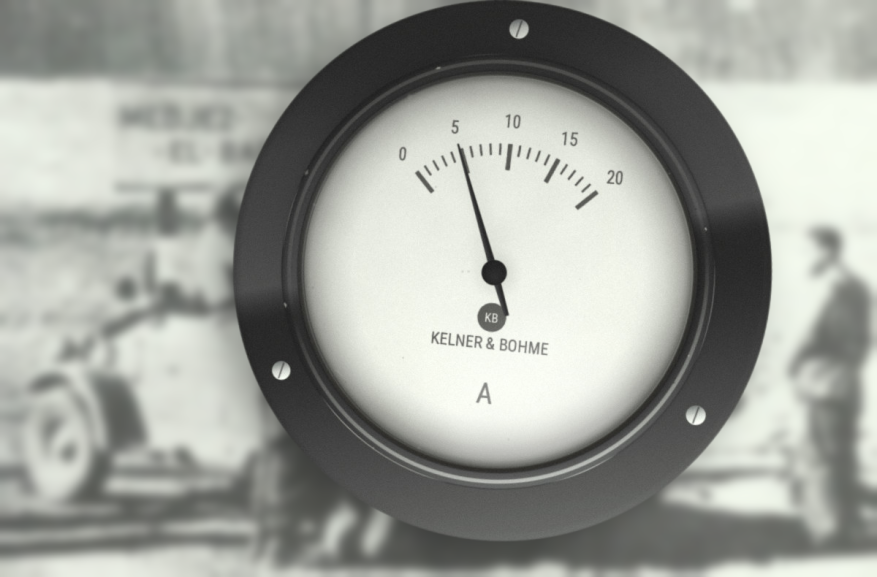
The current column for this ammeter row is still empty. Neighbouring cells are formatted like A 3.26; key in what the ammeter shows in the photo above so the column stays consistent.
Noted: A 5
